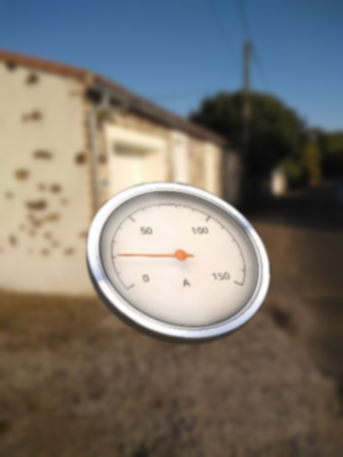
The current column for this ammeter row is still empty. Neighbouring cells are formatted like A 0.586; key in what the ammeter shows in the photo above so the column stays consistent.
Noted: A 20
